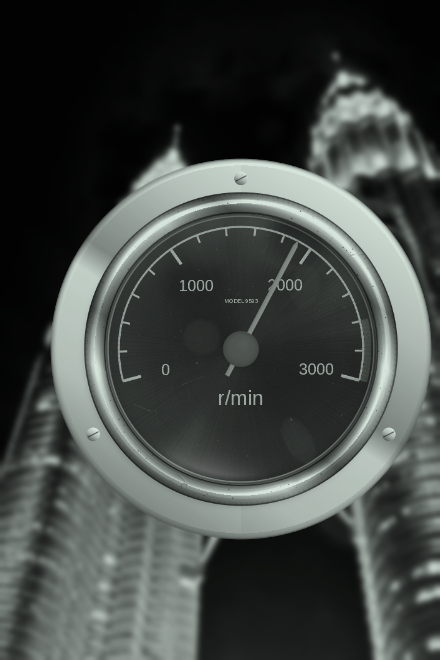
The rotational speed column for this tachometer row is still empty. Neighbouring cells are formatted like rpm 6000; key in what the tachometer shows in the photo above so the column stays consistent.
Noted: rpm 1900
